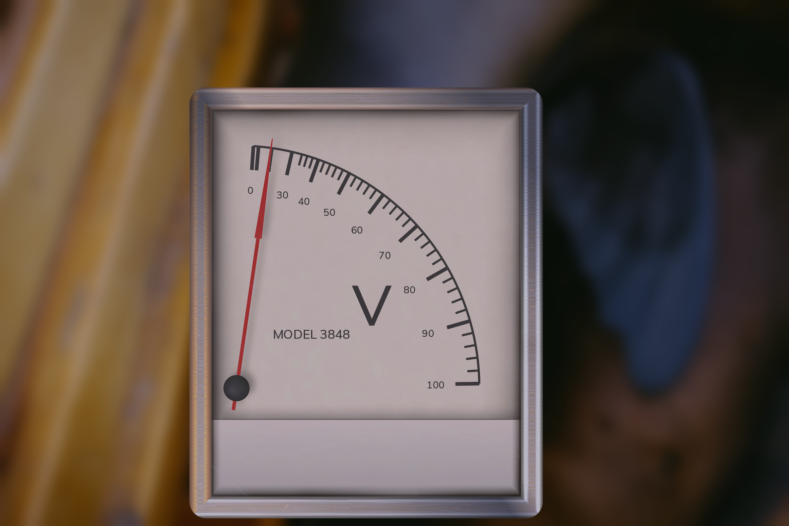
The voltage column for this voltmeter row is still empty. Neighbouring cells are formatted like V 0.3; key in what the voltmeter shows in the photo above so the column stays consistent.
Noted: V 20
